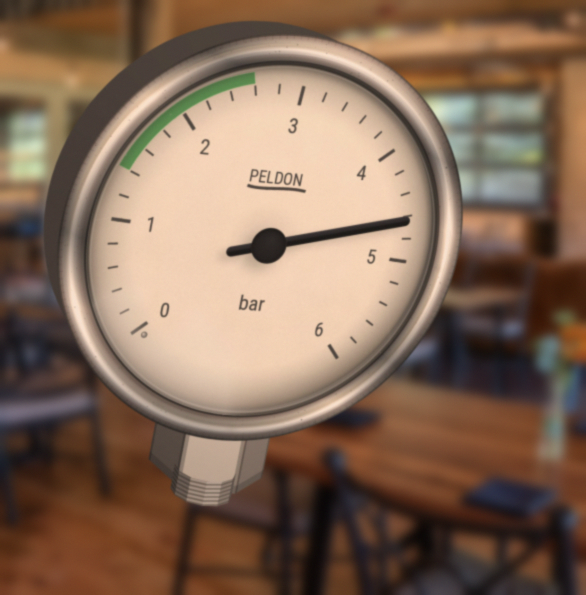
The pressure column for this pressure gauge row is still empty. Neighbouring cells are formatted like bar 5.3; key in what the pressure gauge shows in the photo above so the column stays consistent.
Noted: bar 4.6
